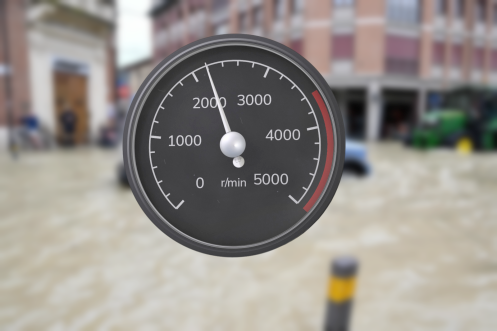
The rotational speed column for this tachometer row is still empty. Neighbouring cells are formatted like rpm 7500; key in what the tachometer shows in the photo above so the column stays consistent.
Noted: rpm 2200
